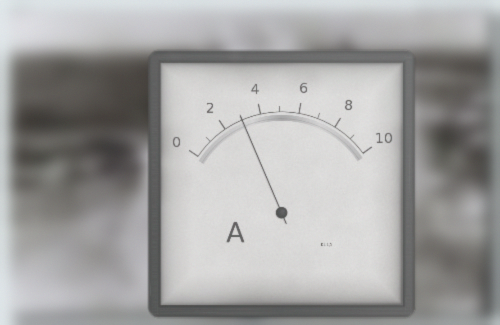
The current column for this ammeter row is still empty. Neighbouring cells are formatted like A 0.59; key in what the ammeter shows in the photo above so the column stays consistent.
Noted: A 3
